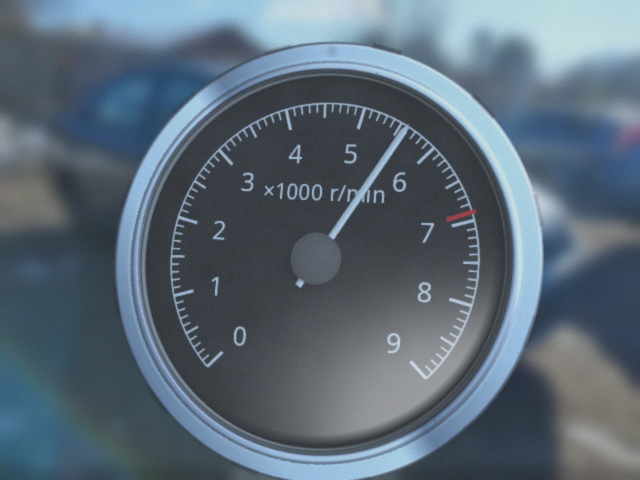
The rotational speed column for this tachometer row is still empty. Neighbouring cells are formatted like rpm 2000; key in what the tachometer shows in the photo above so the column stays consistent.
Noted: rpm 5600
